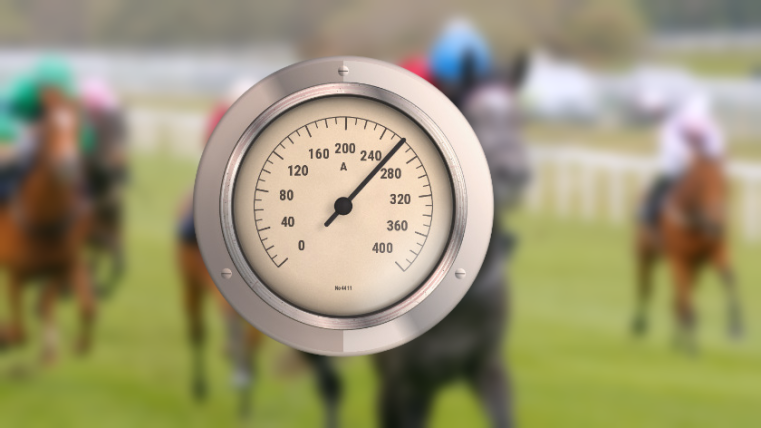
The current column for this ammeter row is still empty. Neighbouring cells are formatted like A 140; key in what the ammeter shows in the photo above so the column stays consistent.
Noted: A 260
